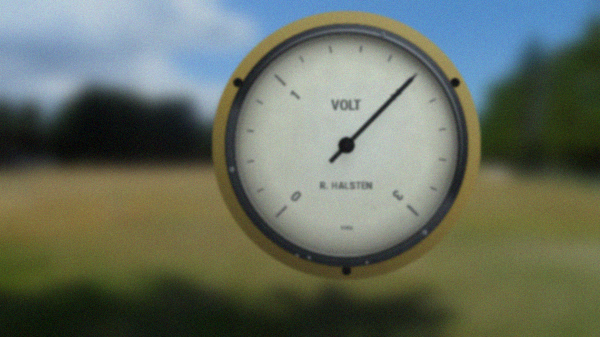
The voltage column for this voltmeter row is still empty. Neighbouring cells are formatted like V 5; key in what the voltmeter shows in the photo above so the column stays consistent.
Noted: V 2
